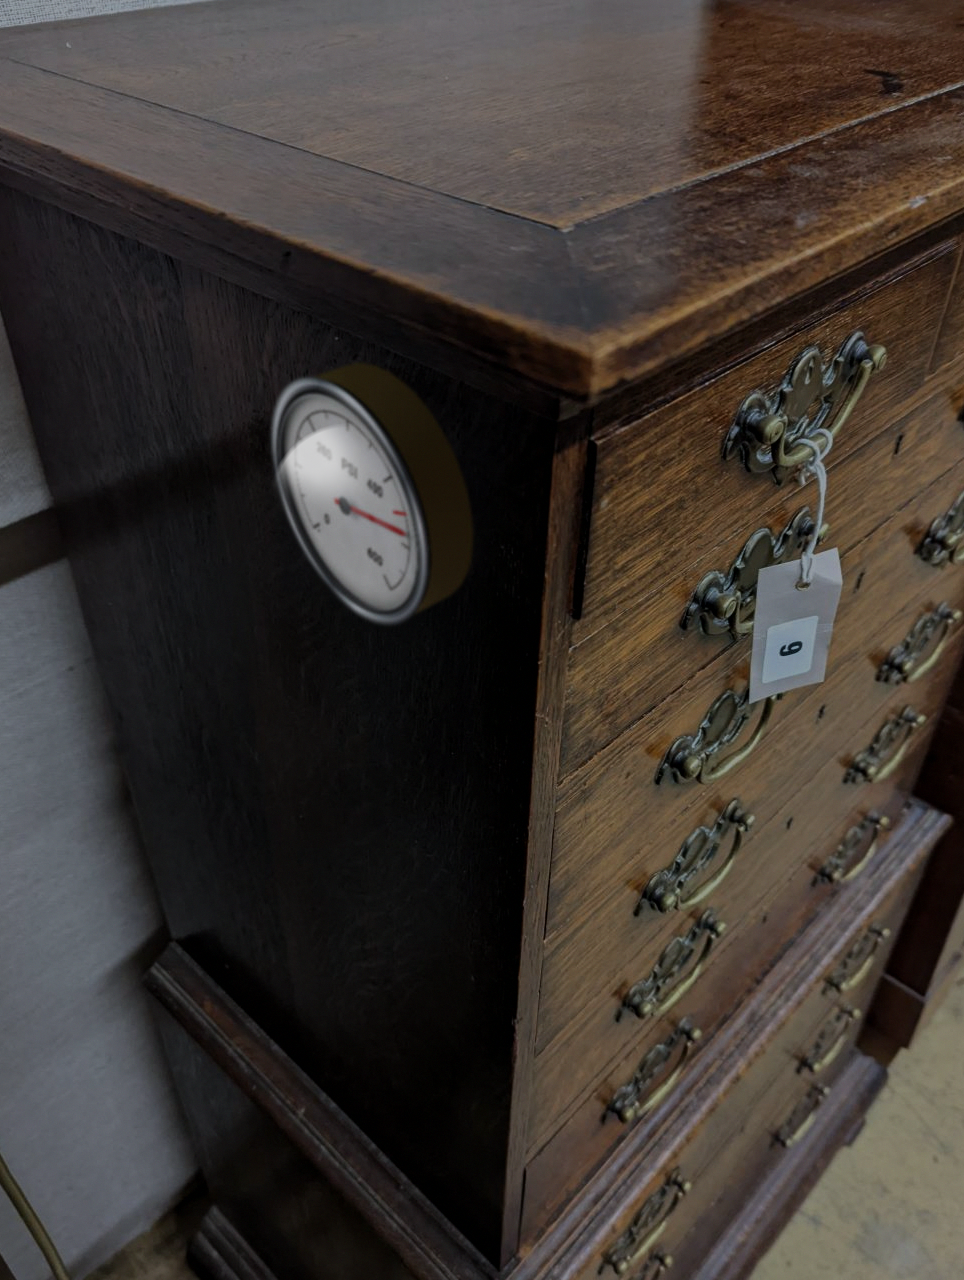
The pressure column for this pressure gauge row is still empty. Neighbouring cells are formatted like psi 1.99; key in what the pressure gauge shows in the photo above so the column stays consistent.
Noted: psi 475
